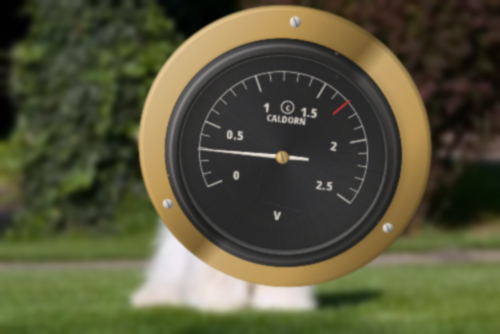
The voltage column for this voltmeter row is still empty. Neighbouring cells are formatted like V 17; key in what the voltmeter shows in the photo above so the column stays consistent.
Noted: V 0.3
